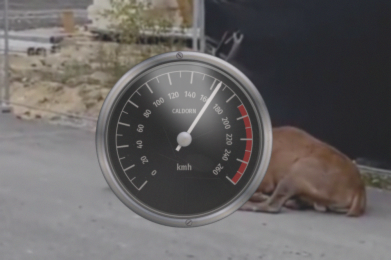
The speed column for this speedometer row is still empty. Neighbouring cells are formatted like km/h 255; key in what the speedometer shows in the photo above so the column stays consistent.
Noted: km/h 165
